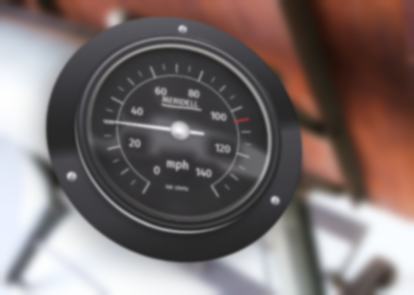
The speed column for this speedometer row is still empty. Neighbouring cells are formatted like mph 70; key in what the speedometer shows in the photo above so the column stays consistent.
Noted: mph 30
